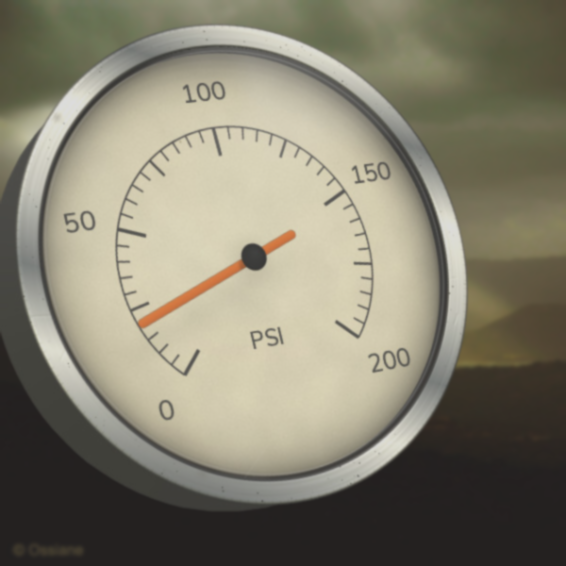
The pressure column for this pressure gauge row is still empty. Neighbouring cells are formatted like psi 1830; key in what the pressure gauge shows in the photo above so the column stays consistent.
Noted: psi 20
